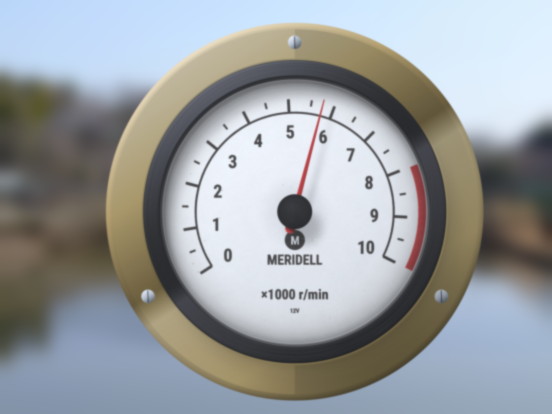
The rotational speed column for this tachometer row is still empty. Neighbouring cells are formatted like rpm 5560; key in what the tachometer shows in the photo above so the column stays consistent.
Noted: rpm 5750
